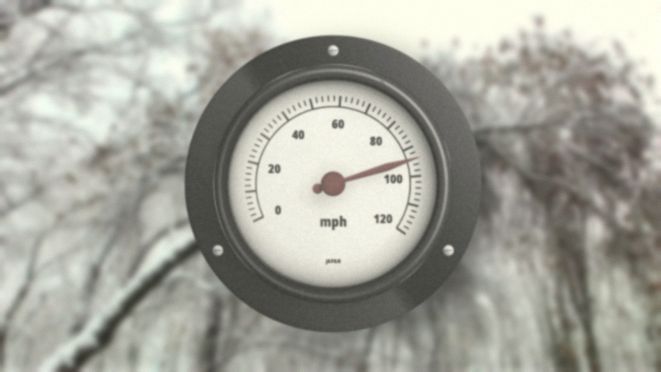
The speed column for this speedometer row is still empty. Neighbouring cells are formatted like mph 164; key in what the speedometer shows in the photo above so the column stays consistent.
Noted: mph 94
